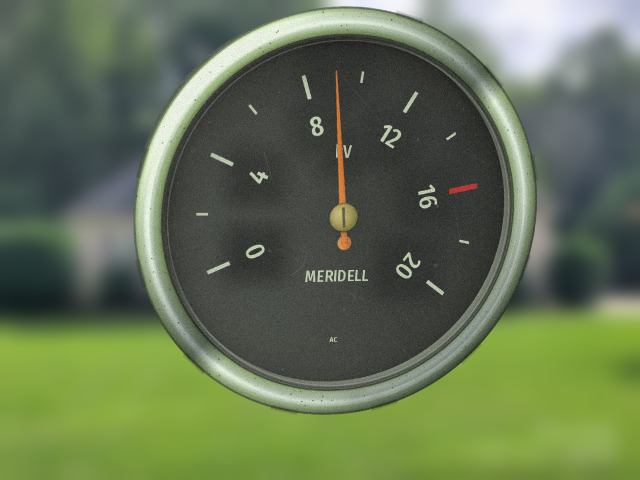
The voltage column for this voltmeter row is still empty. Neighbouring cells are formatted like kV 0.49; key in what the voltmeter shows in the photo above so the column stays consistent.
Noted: kV 9
